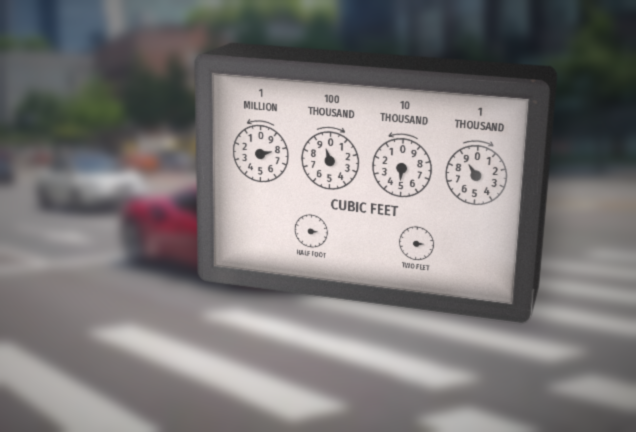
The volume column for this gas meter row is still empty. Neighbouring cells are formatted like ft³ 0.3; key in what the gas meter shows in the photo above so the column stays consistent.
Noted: ft³ 794900
